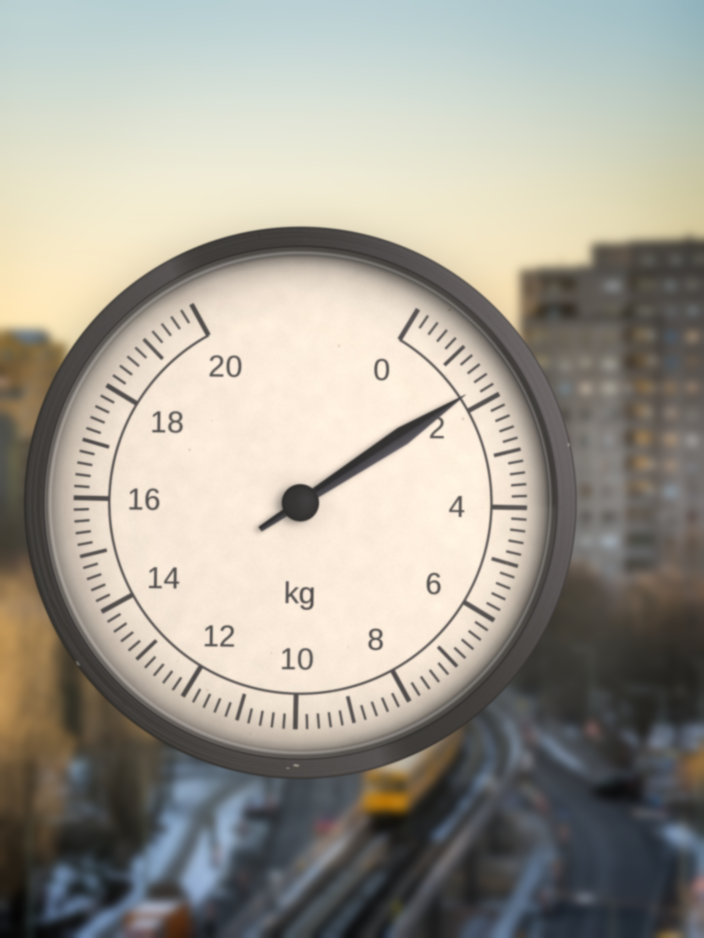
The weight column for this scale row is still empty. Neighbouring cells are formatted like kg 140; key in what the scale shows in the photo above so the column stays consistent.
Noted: kg 1.7
